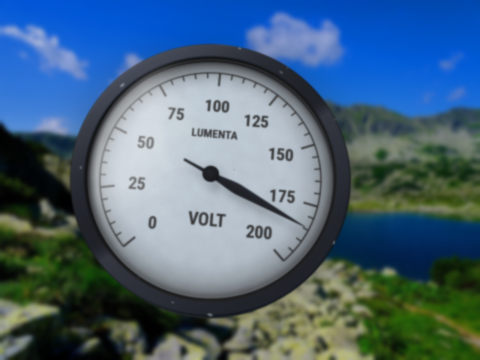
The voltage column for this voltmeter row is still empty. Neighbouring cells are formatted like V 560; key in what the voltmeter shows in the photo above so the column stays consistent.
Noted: V 185
